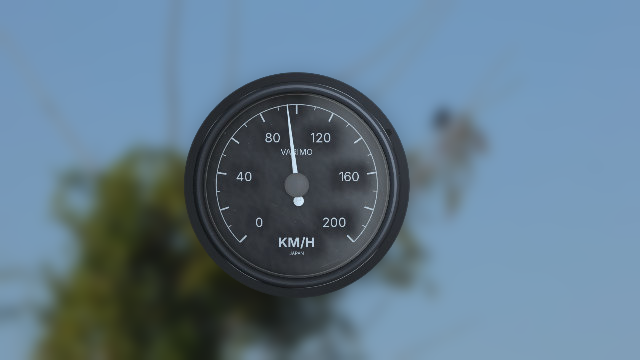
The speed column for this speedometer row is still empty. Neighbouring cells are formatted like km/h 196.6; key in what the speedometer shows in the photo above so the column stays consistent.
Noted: km/h 95
